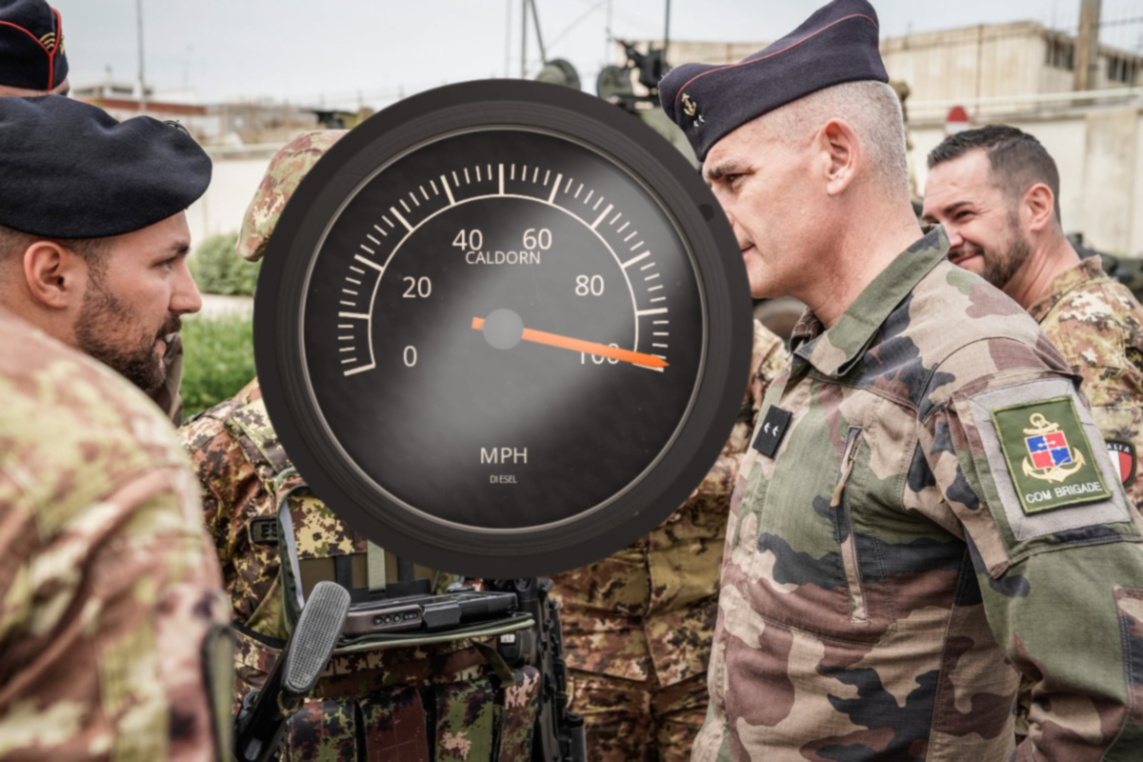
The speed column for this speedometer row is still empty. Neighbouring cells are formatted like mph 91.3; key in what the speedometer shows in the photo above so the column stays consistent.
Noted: mph 99
